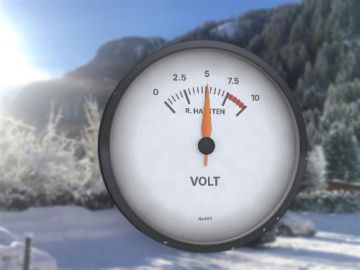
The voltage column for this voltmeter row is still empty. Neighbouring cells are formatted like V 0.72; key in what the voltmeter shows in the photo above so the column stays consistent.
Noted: V 5
